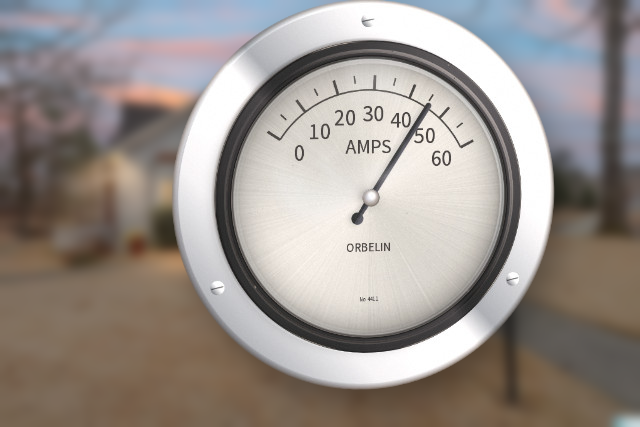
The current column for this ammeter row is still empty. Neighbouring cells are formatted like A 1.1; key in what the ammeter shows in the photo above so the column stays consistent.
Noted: A 45
